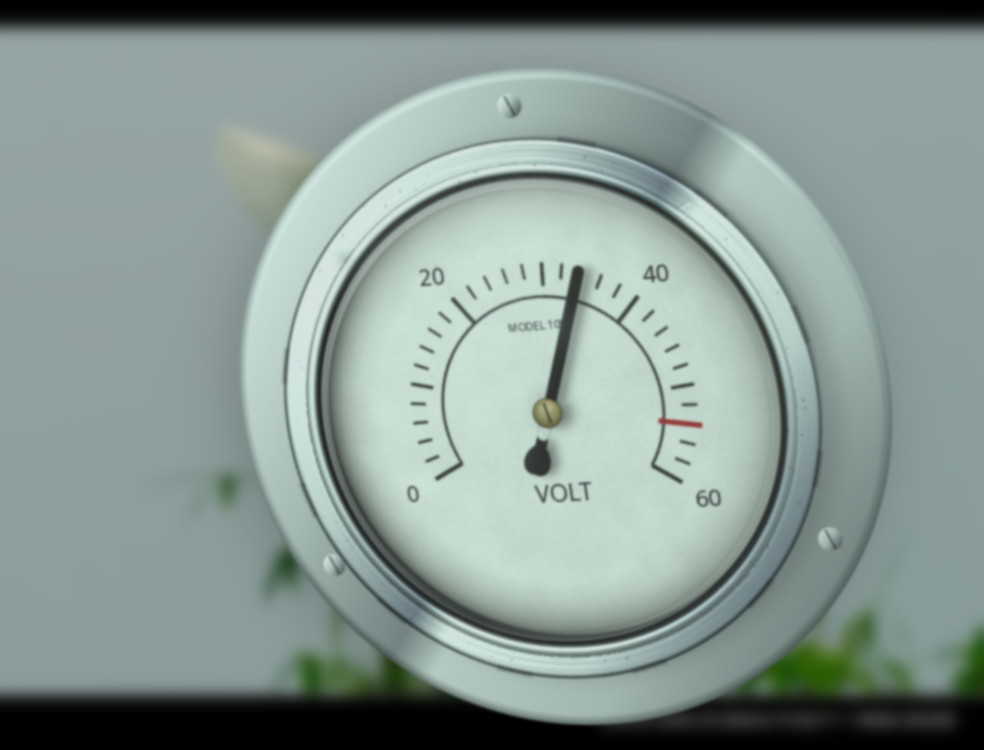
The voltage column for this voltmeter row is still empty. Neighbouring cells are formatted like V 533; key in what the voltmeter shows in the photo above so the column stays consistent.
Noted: V 34
